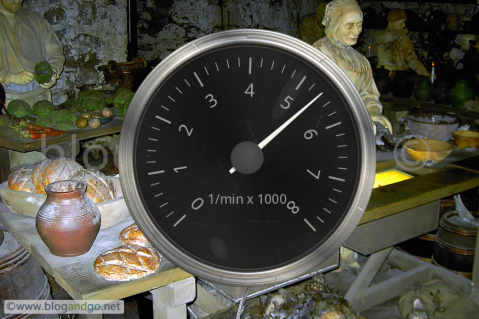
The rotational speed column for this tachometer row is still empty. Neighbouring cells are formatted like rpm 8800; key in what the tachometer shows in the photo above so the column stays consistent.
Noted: rpm 5400
